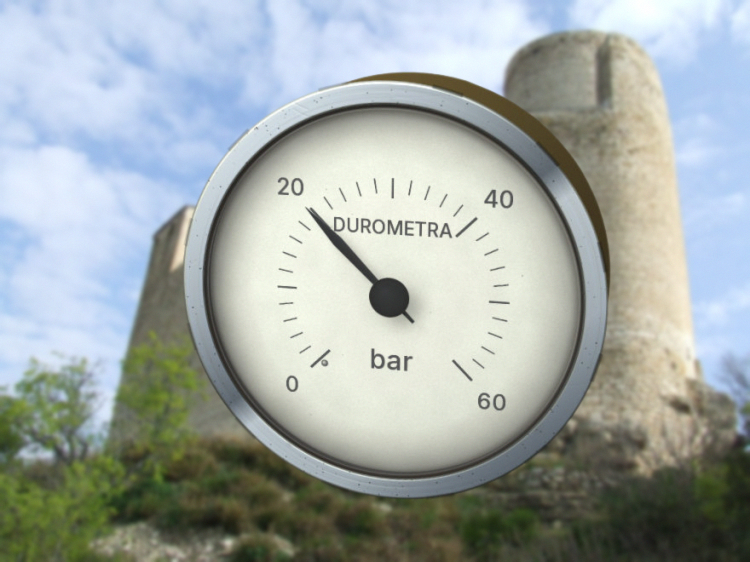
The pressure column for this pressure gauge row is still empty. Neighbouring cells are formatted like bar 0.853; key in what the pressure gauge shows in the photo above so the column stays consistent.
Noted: bar 20
